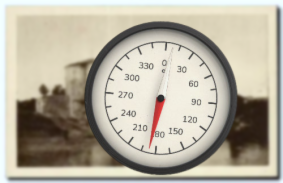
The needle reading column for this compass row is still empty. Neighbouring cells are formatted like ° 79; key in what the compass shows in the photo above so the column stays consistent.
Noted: ° 187.5
